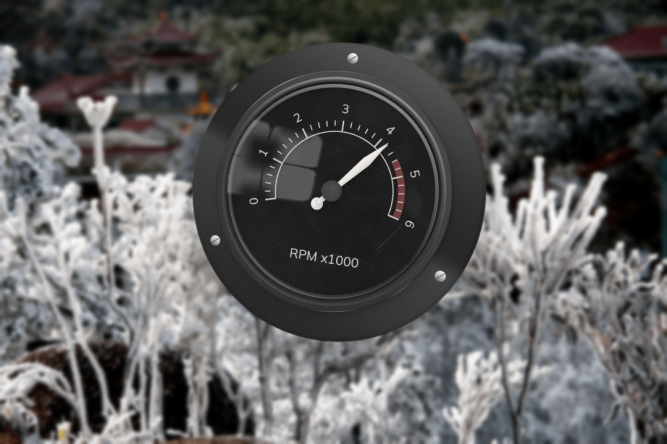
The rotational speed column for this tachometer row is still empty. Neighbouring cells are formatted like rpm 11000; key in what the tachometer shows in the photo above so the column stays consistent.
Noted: rpm 4200
